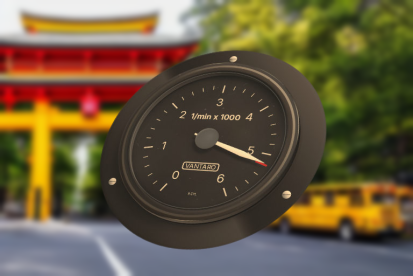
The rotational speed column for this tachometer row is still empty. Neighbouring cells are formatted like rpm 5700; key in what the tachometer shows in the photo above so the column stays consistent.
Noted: rpm 5200
